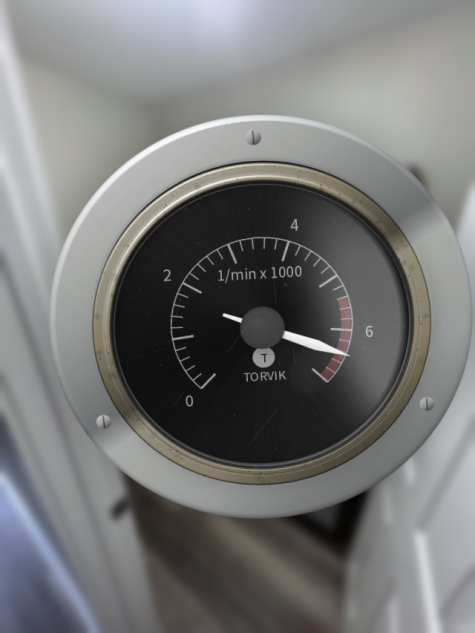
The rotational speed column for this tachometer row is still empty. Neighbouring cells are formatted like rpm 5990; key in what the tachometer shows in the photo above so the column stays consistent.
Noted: rpm 6400
